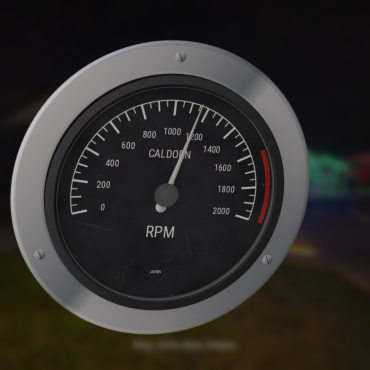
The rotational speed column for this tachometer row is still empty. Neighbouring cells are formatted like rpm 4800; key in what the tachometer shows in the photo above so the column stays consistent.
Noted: rpm 1150
